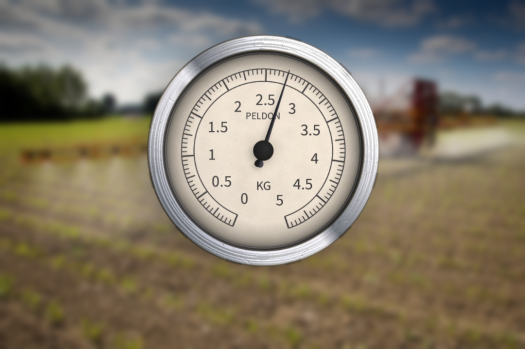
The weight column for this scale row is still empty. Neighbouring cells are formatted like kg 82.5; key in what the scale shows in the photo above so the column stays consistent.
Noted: kg 2.75
